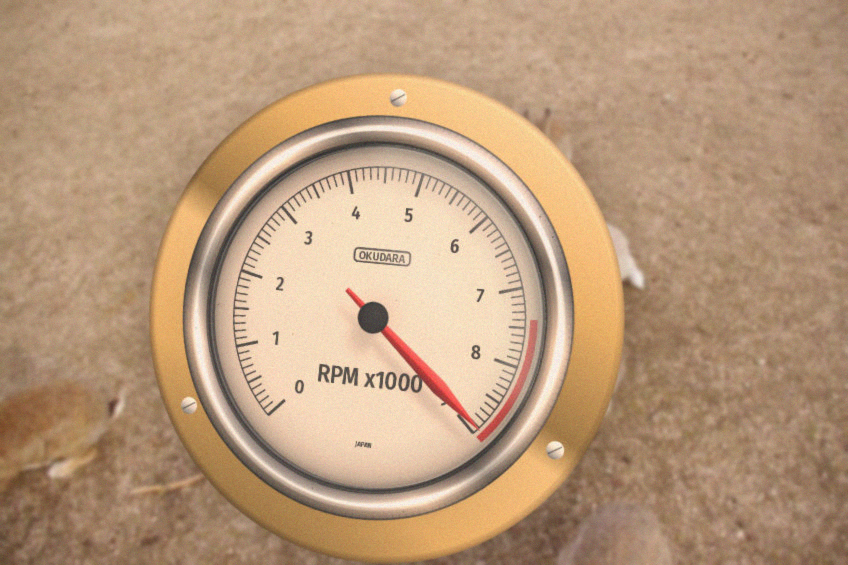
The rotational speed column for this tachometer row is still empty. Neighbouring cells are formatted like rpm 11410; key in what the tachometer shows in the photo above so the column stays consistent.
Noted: rpm 8900
